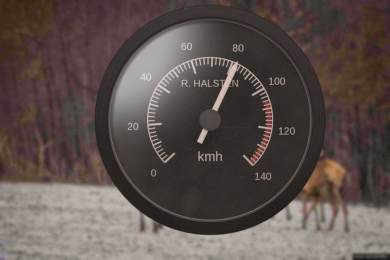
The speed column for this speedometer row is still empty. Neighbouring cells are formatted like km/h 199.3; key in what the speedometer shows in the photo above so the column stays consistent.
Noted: km/h 82
